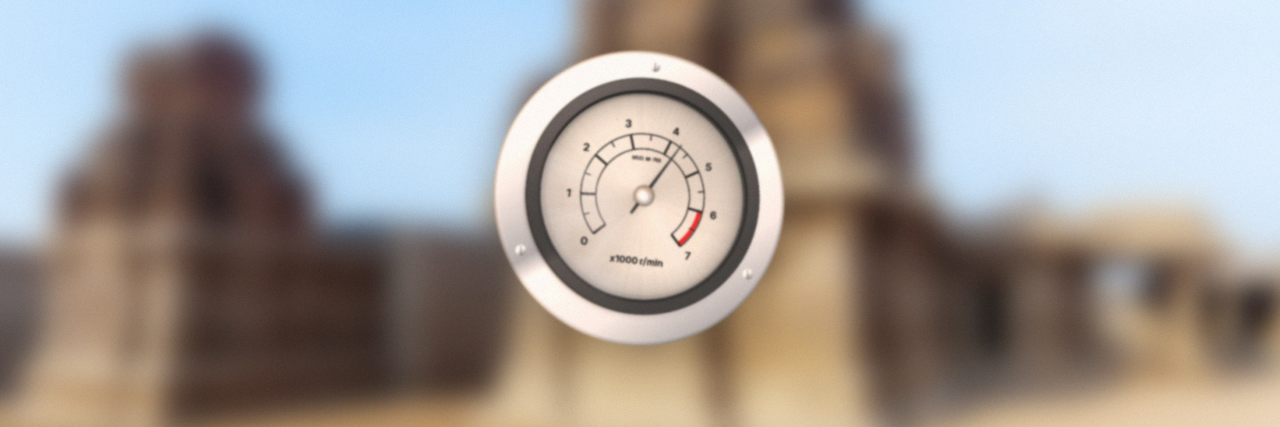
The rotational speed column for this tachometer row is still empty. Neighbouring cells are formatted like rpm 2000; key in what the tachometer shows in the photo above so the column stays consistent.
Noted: rpm 4250
